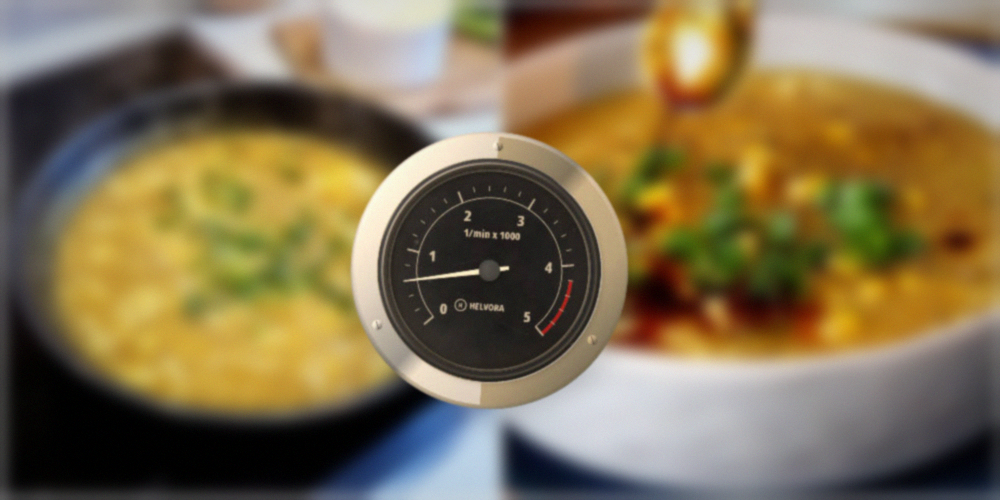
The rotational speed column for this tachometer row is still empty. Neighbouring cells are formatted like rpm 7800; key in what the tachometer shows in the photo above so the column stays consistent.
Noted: rpm 600
